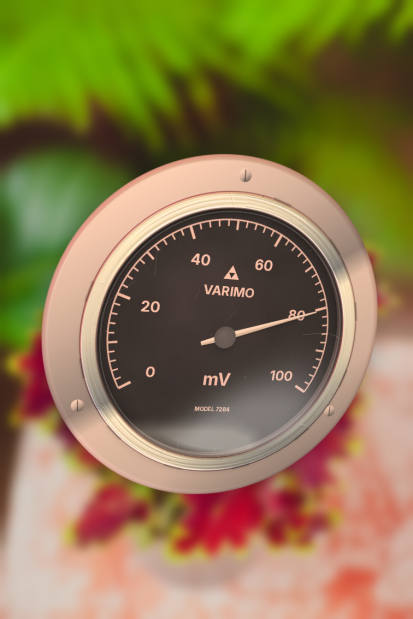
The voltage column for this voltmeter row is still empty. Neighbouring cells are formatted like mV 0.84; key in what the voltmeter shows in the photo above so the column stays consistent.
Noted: mV 80
